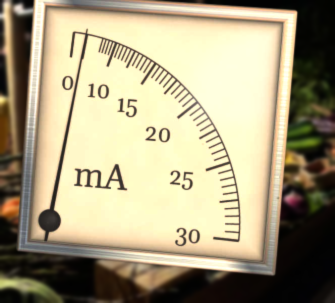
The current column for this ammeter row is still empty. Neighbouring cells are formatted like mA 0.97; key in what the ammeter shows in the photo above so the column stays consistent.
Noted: mA 5
